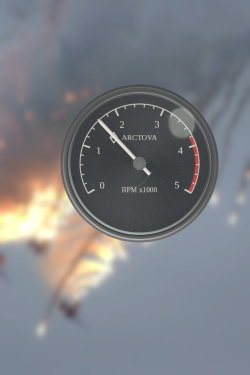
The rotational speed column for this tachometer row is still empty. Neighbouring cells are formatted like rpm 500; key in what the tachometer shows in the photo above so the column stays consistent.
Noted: rpm 1600
